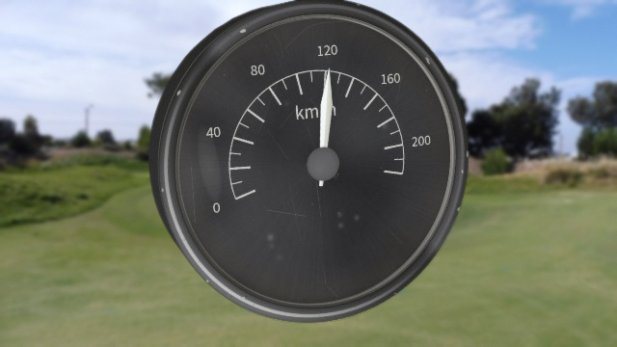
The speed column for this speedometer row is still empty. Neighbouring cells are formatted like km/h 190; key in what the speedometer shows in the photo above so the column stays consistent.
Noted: km/h 120
